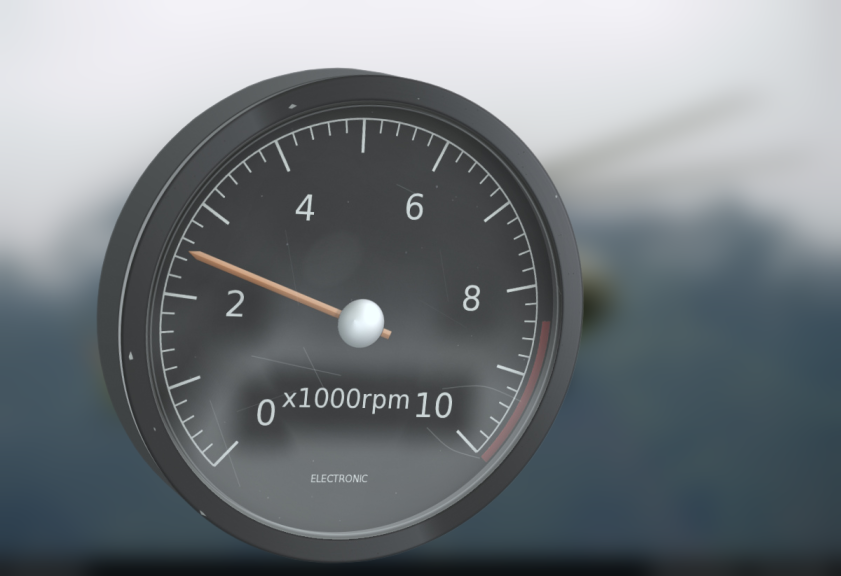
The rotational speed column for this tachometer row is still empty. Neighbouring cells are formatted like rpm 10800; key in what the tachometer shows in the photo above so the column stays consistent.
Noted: rpm 2500
